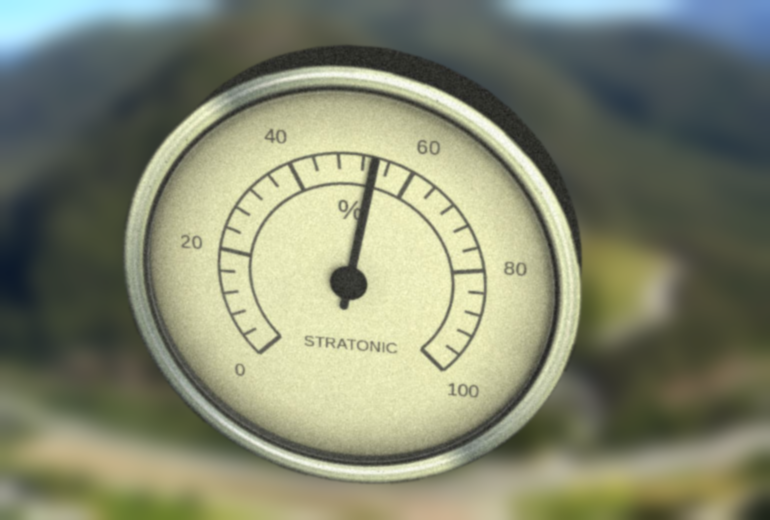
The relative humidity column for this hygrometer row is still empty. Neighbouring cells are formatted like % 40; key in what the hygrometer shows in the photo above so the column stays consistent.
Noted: % 54
